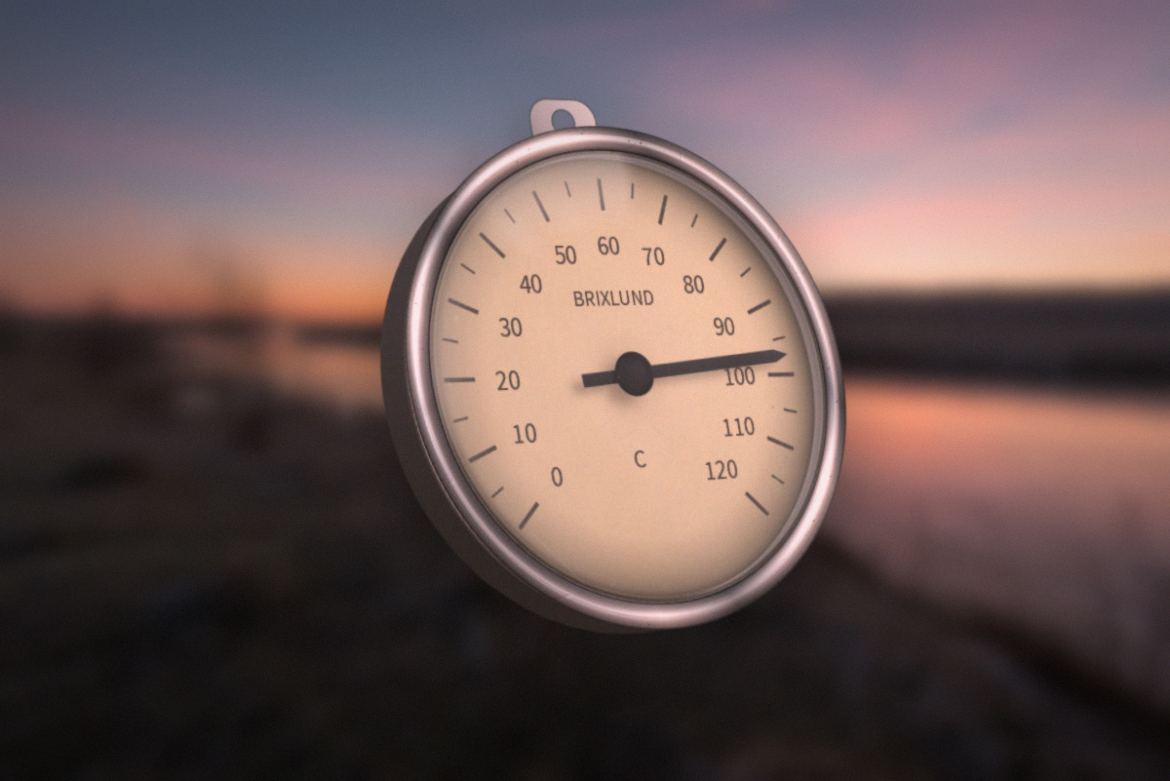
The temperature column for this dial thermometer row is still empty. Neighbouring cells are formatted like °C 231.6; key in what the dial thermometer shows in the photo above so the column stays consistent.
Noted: °C 97.5
